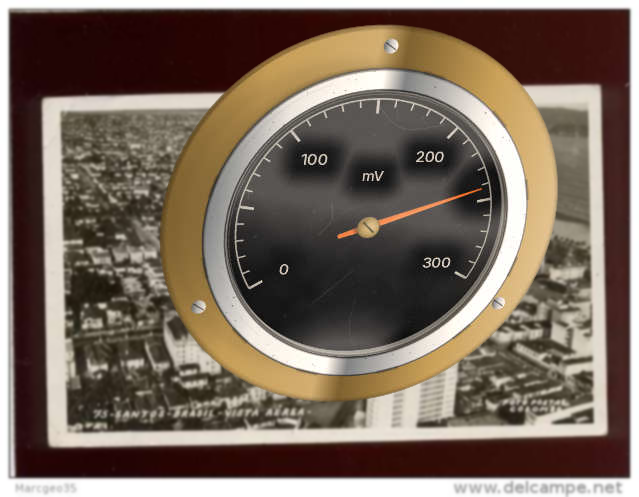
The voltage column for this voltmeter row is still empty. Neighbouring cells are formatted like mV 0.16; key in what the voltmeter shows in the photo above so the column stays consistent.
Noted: mV 240
